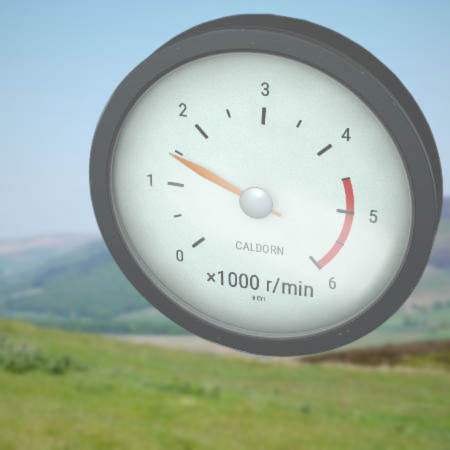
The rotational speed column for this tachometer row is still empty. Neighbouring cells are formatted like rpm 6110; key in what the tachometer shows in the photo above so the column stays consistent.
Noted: rpm 1500
